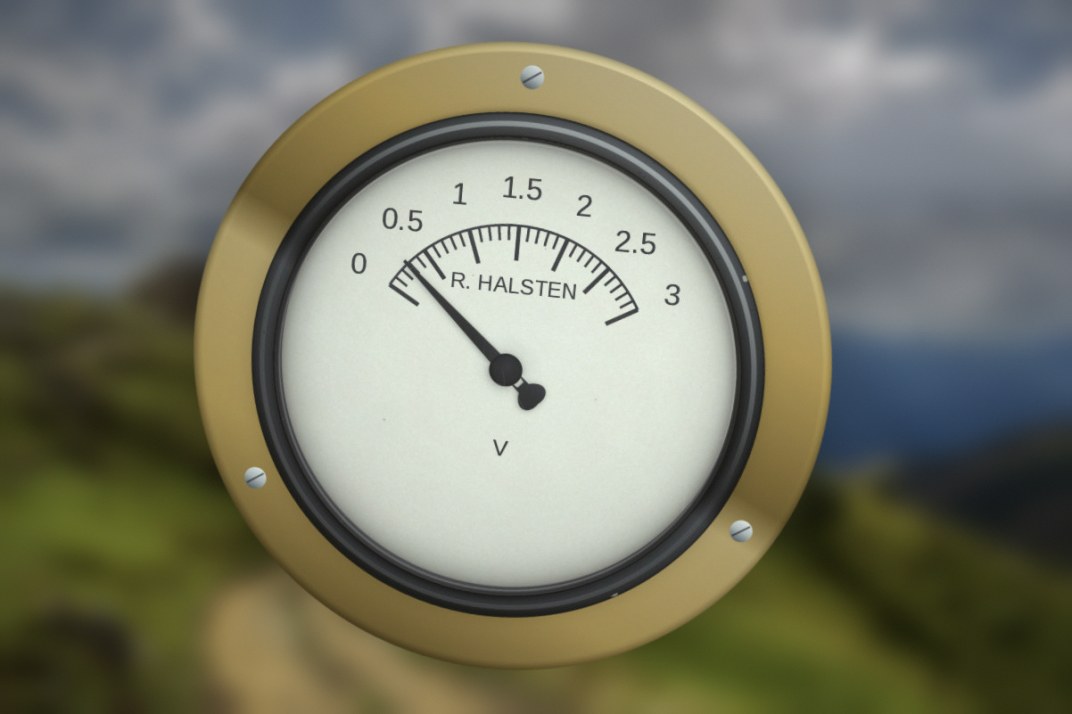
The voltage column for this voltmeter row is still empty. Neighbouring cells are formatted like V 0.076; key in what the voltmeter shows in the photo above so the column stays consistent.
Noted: V 0.3
